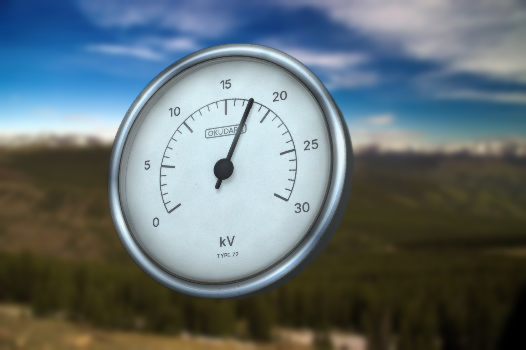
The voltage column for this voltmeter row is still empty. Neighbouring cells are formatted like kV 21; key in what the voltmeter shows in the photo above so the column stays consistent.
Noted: kV 18
